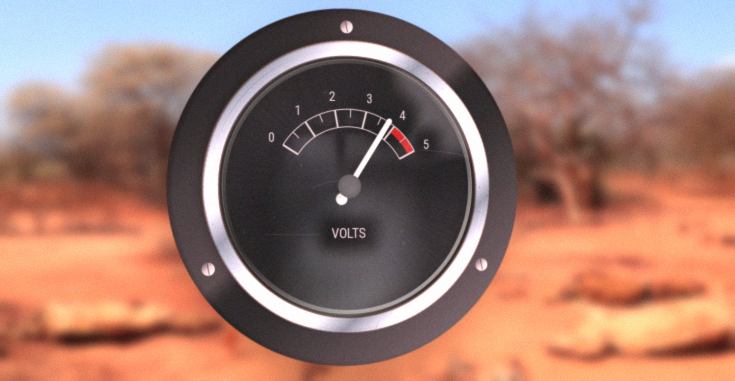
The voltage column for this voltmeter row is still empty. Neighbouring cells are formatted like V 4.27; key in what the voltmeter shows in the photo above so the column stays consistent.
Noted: V 3.75
